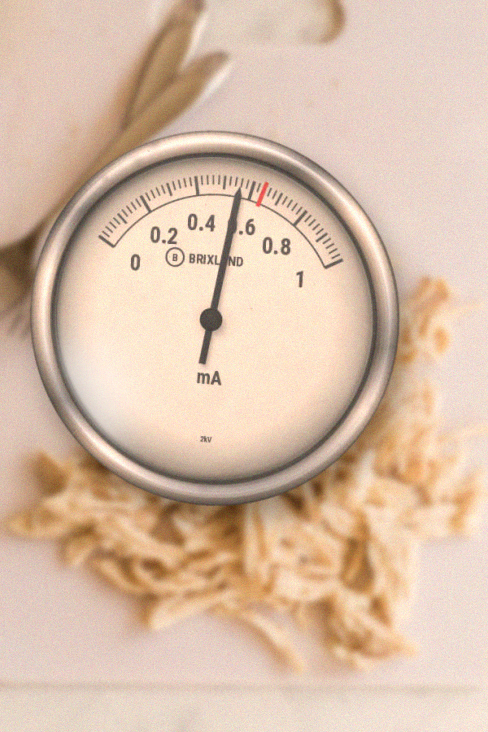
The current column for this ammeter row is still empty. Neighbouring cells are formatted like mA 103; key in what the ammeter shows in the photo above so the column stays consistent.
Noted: mA 0.56
